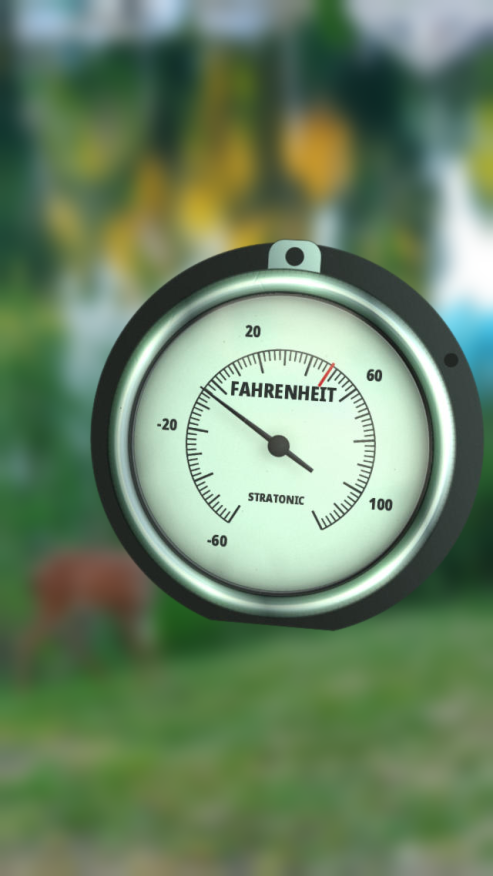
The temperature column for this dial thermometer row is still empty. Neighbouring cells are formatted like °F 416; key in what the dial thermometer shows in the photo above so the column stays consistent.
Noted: °F -4
